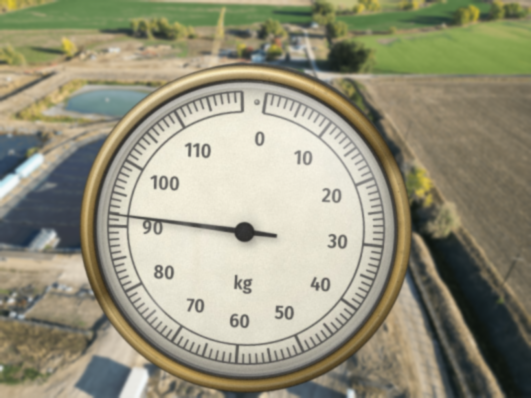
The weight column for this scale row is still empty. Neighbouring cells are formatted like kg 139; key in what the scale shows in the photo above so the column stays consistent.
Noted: kg 92
